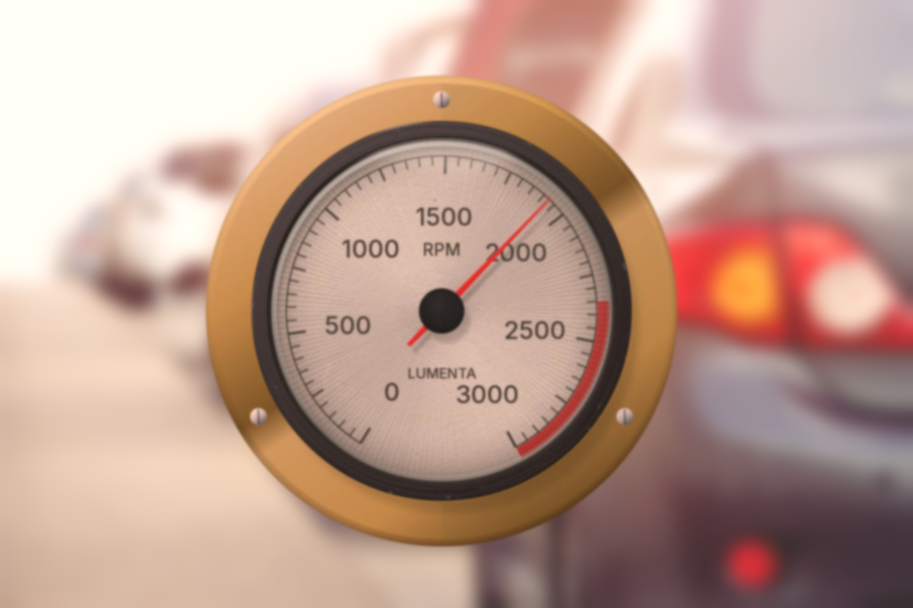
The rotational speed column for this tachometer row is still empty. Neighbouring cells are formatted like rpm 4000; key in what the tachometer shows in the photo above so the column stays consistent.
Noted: rpm 1925
